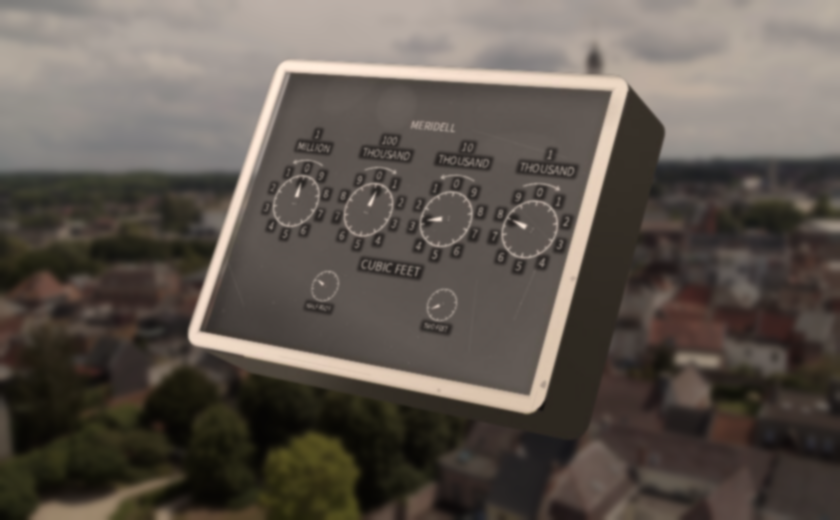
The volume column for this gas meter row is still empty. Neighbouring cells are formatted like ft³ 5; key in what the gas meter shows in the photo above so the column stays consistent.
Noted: ft³ 2800
